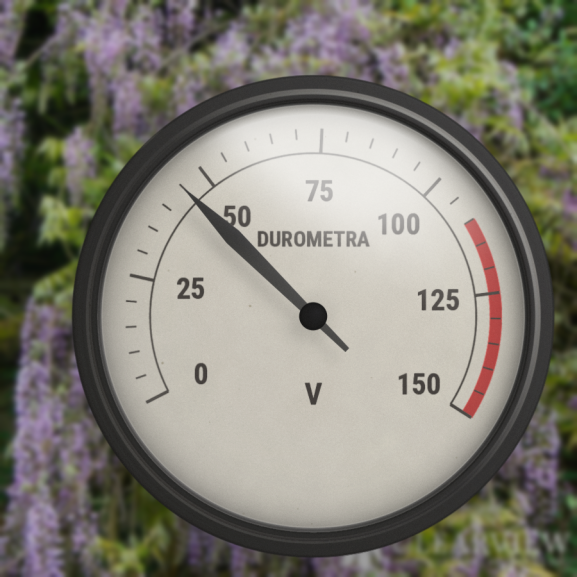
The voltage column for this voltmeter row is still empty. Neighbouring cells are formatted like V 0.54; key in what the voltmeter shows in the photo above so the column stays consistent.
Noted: V 45
